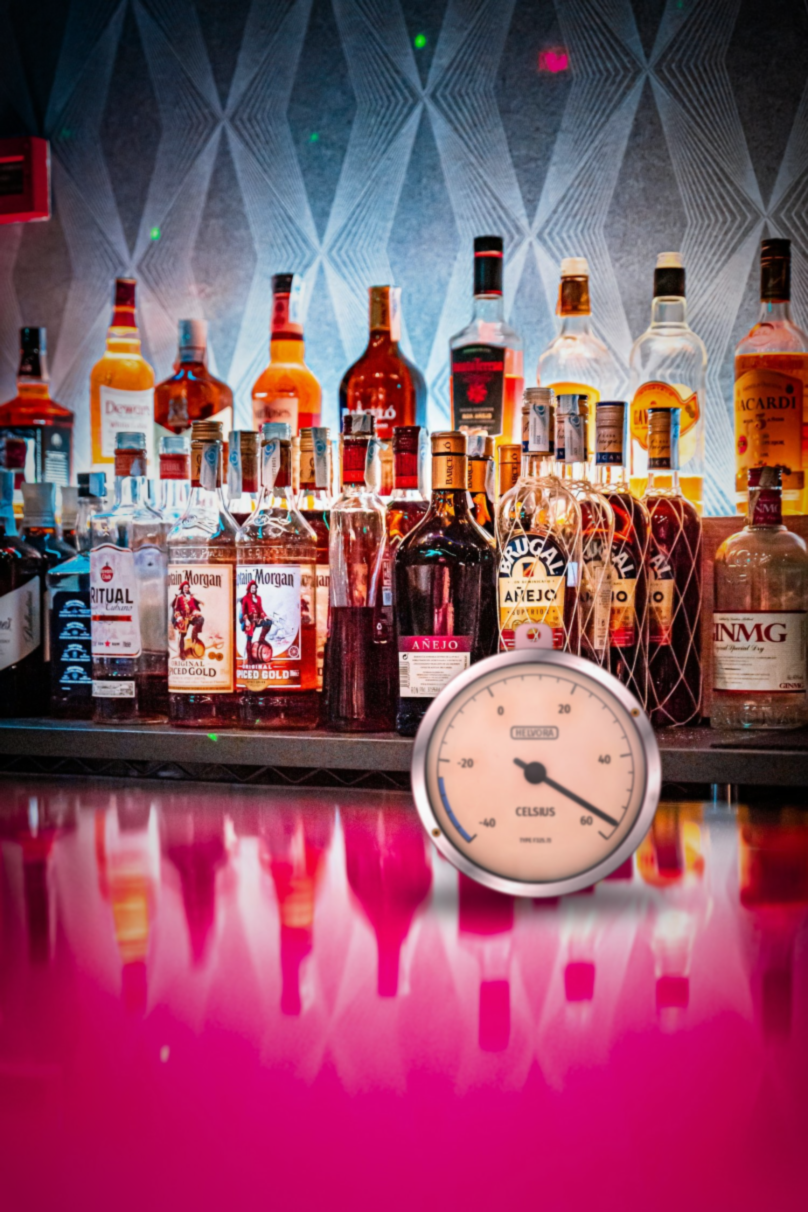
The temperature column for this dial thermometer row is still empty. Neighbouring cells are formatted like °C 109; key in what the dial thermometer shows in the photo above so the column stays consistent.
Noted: °C 56
